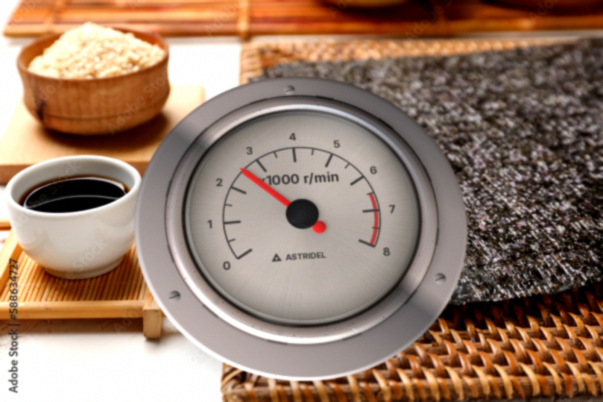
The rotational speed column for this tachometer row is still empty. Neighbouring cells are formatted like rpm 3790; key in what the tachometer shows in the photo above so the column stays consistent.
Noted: rpm 2500
